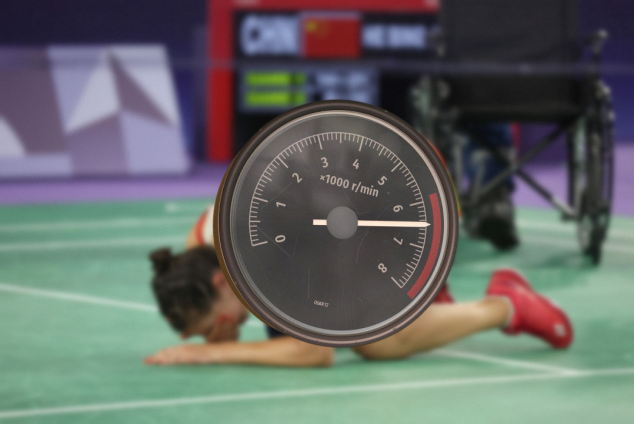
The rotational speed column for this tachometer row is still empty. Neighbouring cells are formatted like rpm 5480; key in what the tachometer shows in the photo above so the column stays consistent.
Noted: rpm 6500
